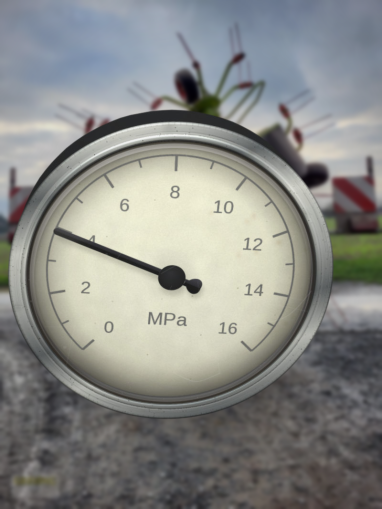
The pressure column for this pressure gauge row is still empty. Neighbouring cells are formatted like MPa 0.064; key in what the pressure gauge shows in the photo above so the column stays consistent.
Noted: MPa 4
